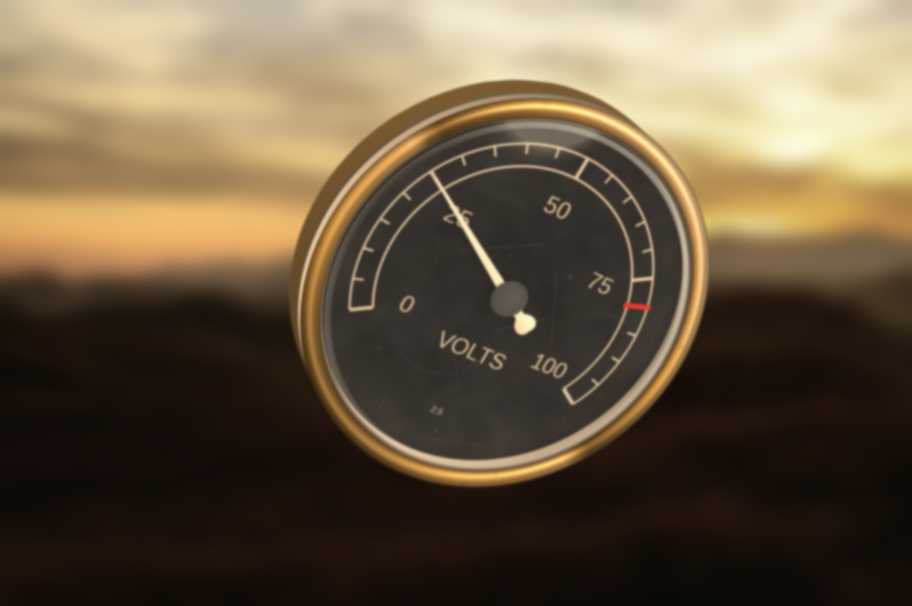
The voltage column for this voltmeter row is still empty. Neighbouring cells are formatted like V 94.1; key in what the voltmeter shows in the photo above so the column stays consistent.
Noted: V 25
